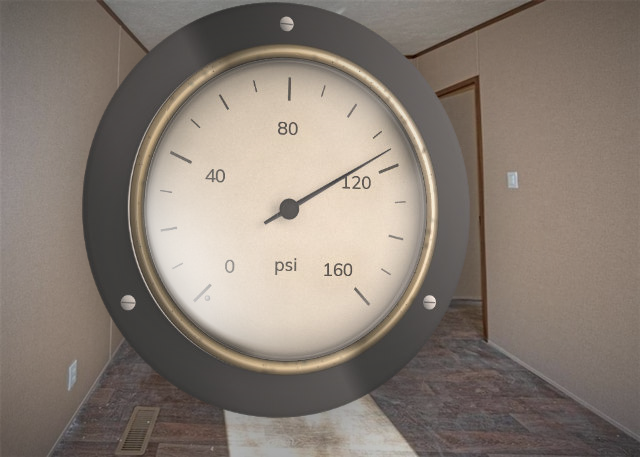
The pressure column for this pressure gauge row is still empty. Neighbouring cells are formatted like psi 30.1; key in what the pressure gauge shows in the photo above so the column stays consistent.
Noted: psi 115
